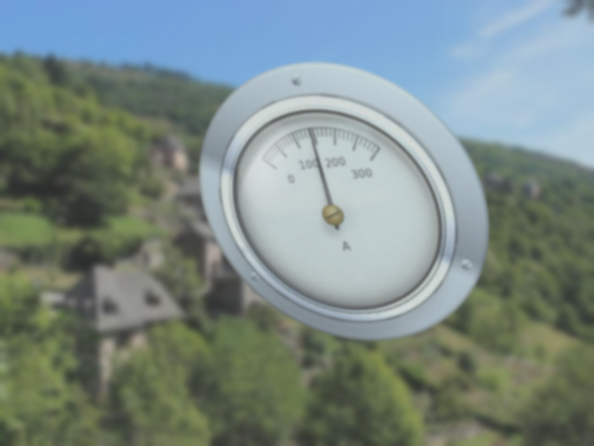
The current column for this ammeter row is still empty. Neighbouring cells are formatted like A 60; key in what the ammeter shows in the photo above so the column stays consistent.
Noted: A 150
